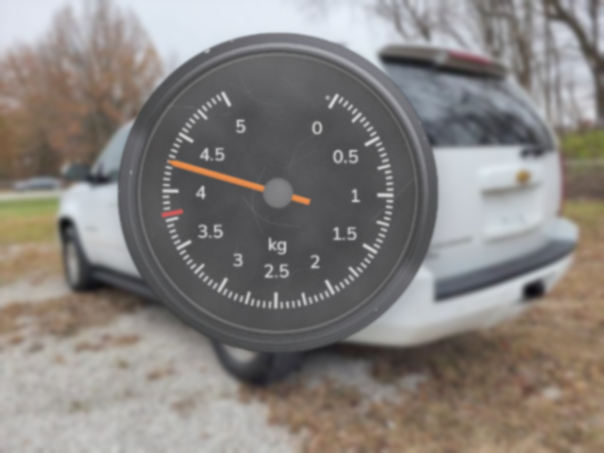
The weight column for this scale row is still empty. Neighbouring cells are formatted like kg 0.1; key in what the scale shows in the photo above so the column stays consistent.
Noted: kg 4.25
